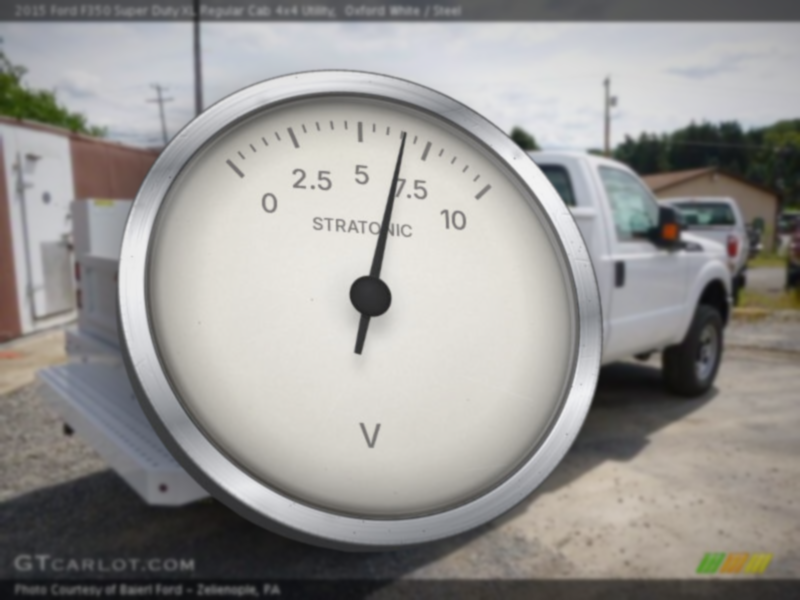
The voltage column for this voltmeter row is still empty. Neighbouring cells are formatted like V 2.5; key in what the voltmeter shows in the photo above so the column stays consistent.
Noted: V 6.5
